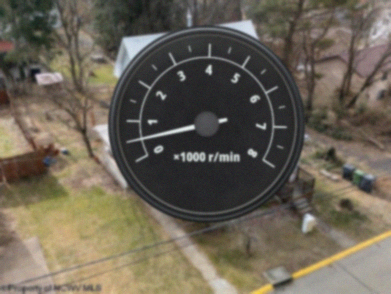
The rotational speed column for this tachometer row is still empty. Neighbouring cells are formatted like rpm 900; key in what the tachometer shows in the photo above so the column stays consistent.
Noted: rpm 500
